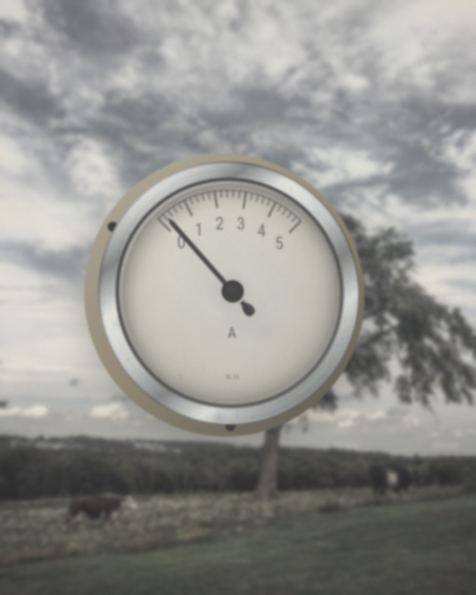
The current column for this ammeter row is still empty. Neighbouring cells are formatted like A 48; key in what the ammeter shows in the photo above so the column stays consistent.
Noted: A 0.2
